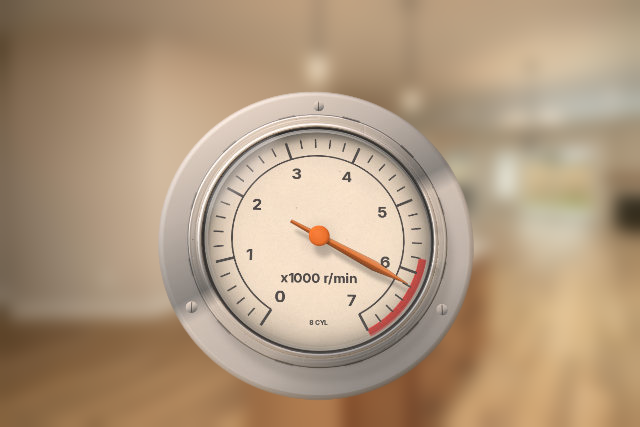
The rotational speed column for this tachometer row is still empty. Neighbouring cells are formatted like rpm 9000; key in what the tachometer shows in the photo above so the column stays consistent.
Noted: rpm 6200
